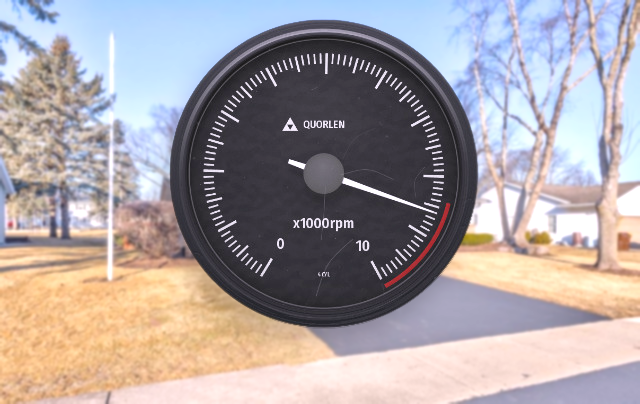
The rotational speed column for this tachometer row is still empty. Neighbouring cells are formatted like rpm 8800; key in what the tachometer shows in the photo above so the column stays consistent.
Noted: rpm 8600
